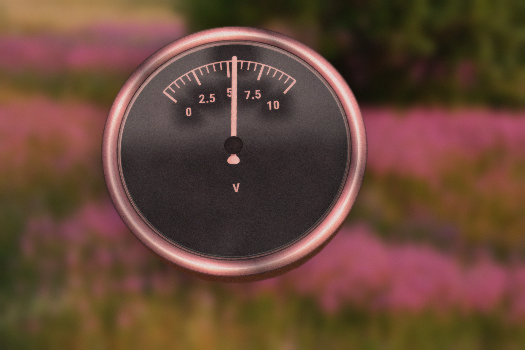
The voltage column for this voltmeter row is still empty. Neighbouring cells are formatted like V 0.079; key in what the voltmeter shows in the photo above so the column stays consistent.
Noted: V 5.5
